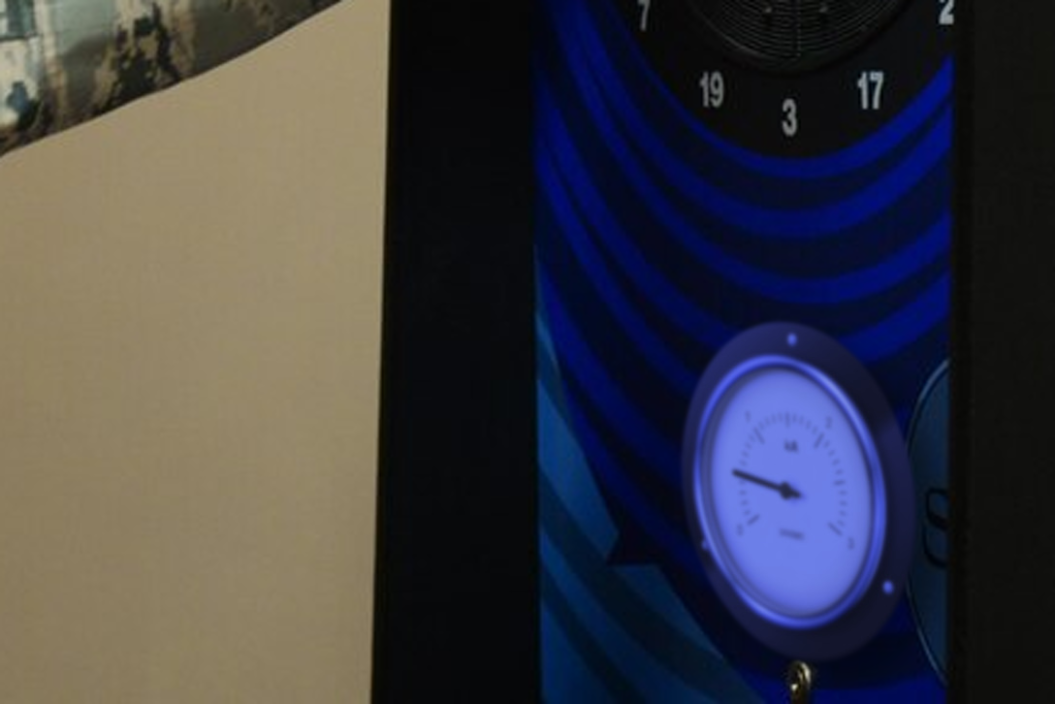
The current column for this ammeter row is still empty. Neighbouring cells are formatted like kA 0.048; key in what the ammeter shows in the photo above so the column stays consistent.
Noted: kA 0.5
